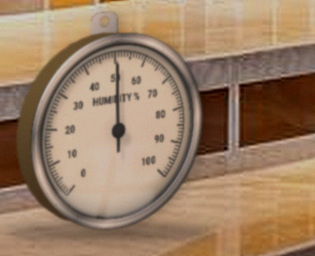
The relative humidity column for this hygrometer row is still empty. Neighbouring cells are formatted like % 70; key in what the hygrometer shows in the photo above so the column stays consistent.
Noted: % 50
